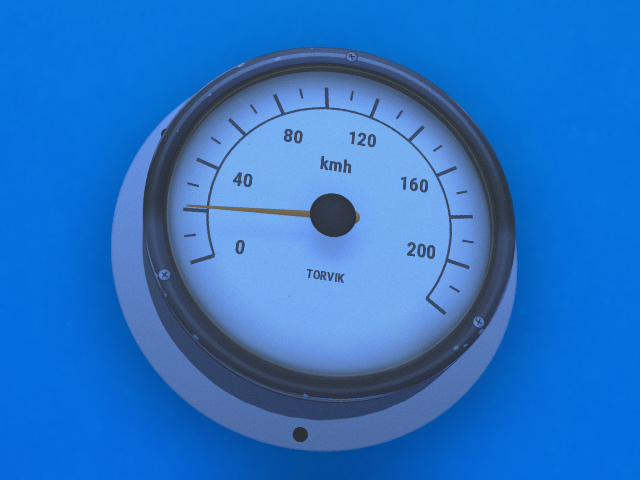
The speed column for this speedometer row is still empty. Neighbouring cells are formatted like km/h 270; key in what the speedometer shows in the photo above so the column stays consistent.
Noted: km/h 20
